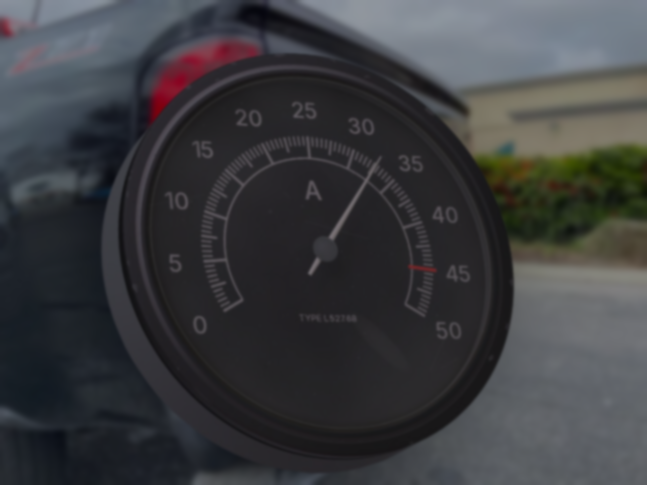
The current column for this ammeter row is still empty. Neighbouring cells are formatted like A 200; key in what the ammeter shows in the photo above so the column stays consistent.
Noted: A 32.5
